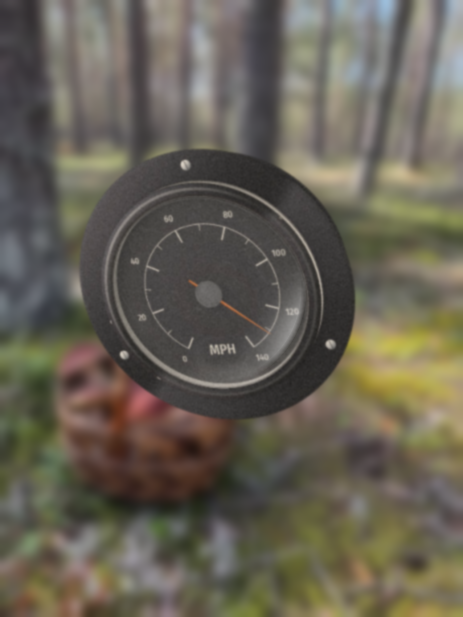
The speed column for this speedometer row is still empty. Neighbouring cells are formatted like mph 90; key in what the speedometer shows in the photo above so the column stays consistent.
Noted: mph 130
